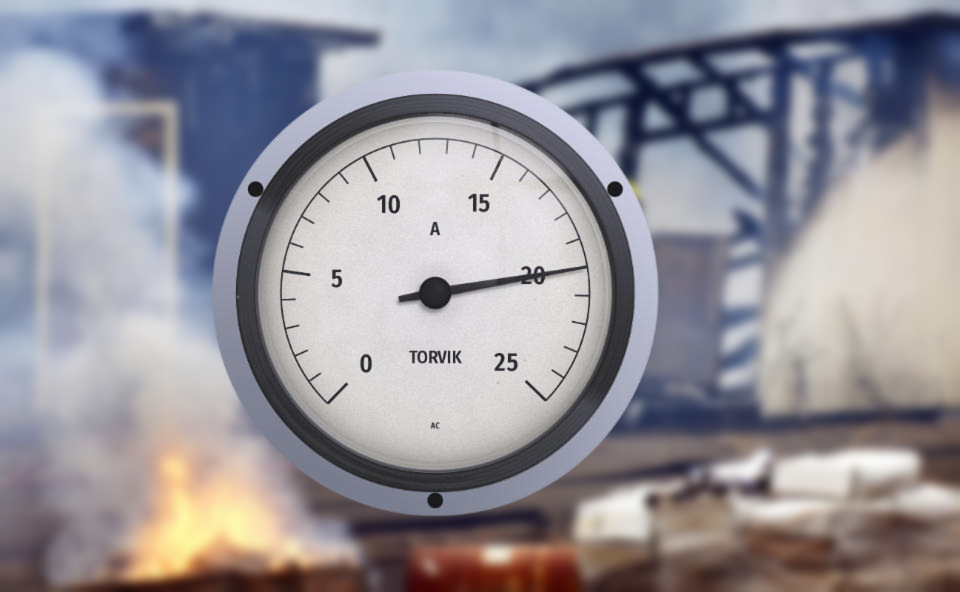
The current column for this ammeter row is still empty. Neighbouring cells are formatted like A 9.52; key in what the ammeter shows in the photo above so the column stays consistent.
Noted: A 20
